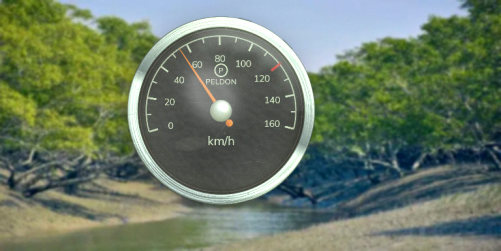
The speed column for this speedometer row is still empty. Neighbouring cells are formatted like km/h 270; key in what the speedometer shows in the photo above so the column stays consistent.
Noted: km/h 55
